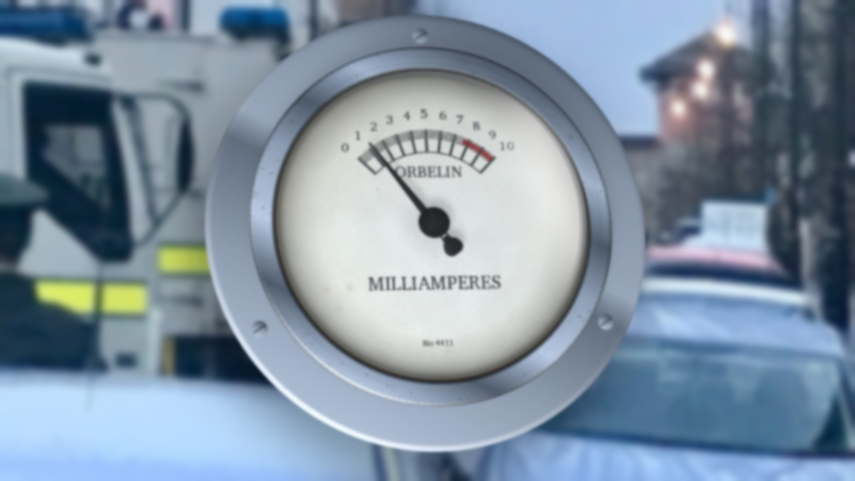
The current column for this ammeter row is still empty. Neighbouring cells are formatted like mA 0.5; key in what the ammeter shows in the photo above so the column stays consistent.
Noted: mA 1
